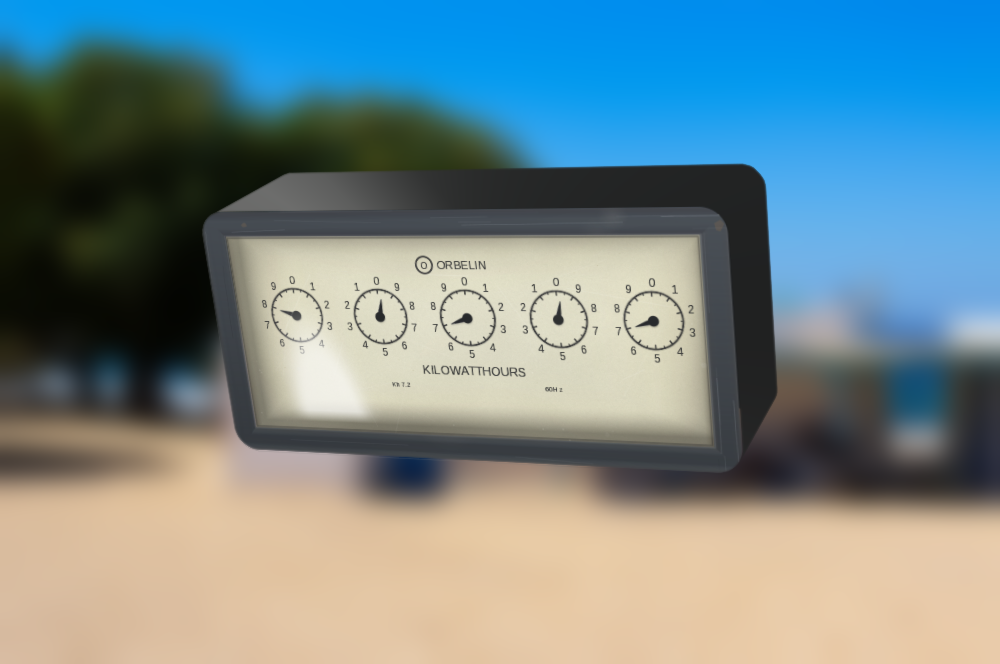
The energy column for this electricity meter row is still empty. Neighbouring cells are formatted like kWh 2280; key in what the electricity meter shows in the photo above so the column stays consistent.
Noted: kWh 79697
